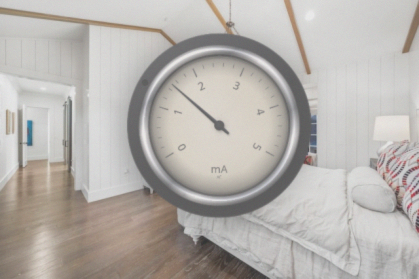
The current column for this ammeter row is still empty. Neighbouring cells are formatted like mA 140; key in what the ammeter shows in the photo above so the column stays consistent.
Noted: mA 1.5
